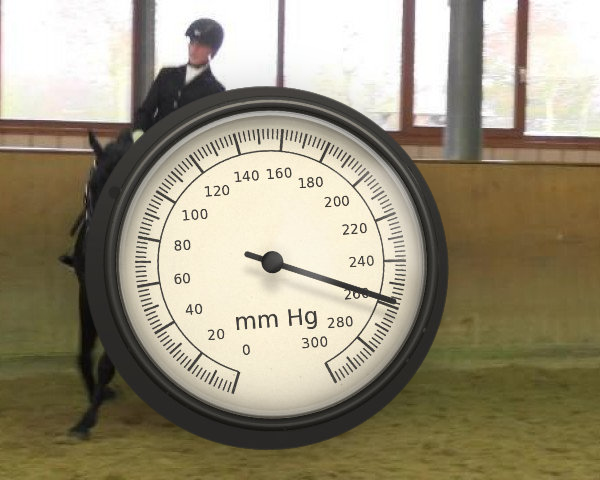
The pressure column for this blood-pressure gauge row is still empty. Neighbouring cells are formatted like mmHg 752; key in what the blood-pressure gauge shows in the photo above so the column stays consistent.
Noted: mmHg 258
